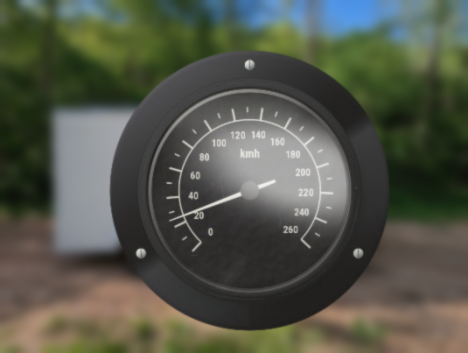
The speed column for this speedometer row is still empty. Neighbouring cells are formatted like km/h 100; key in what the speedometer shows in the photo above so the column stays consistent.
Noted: km/h 25
